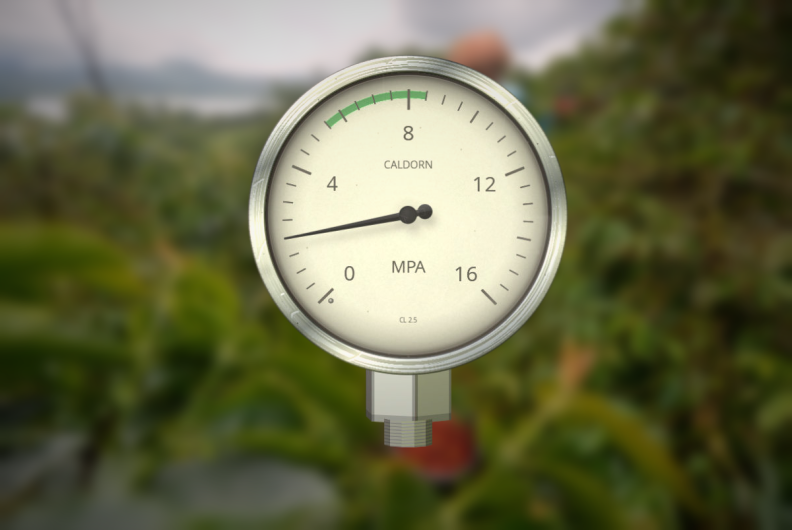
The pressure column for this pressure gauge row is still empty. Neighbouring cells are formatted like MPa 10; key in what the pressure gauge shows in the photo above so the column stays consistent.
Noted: MPa 2
